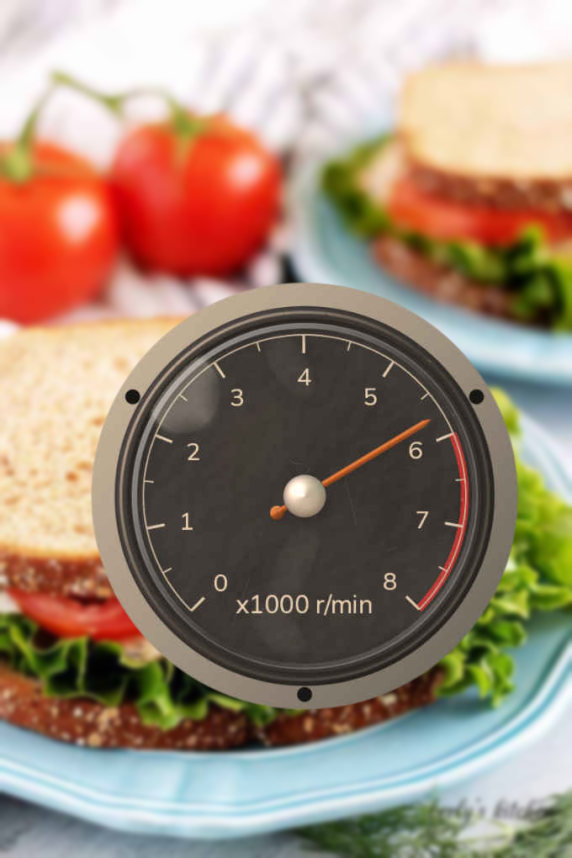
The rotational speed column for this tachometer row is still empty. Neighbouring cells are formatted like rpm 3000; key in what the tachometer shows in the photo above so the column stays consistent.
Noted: rpm 5750
